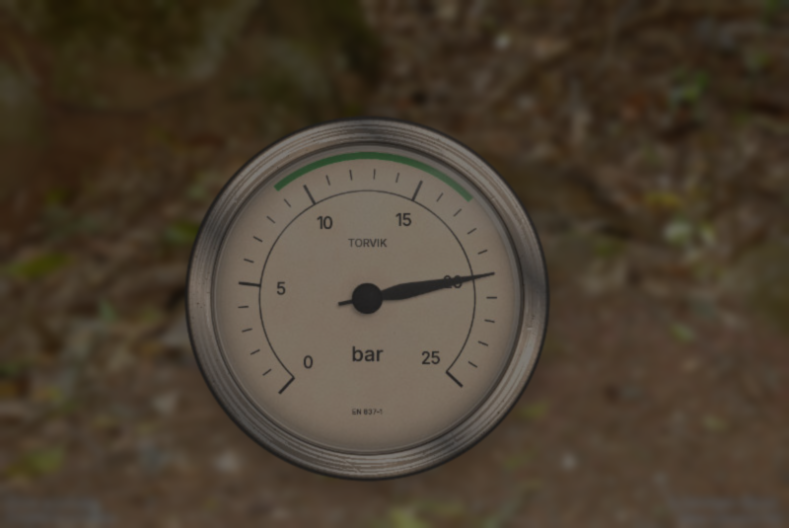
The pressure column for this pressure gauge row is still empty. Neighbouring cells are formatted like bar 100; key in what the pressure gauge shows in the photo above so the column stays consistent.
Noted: bar 20
